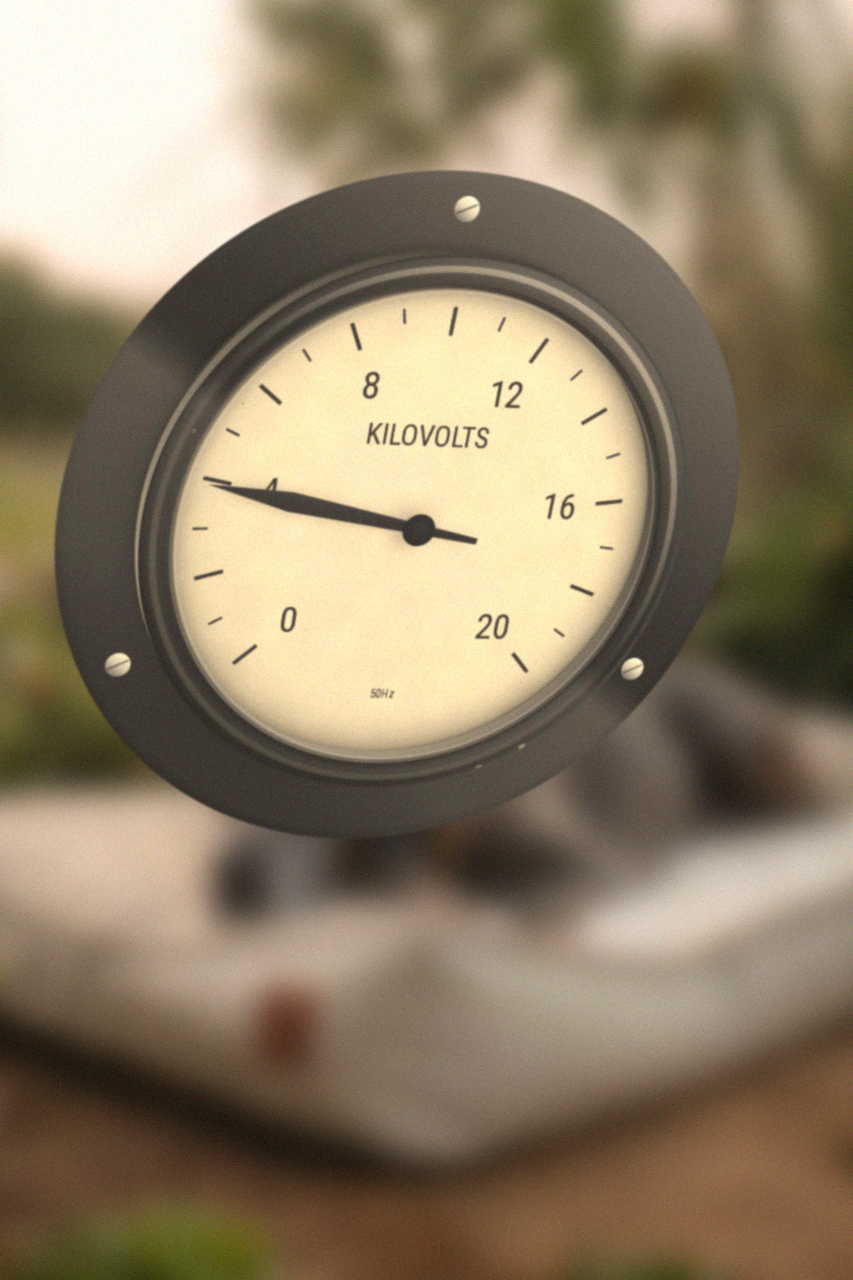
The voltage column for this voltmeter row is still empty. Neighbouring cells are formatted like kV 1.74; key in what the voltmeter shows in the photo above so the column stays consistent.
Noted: kV 4
